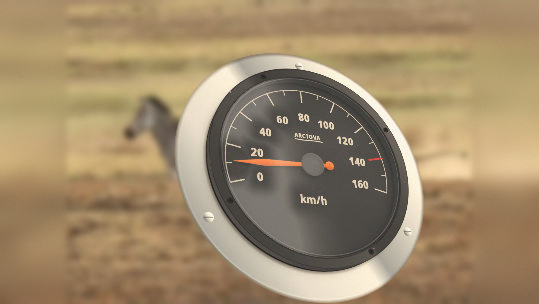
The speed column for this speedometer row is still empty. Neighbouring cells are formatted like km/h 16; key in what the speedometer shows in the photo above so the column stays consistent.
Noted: km/h 10
